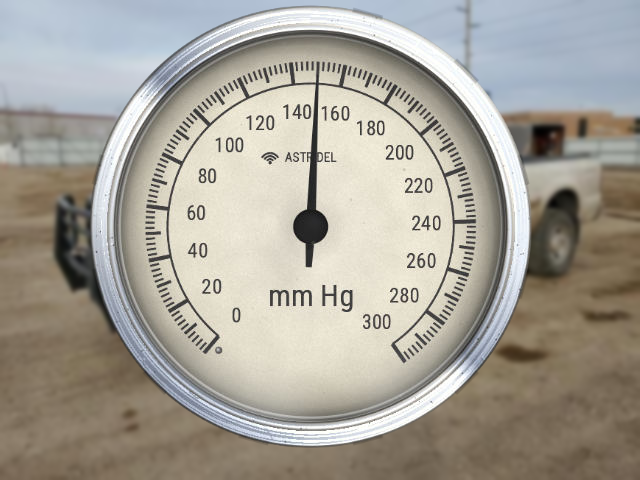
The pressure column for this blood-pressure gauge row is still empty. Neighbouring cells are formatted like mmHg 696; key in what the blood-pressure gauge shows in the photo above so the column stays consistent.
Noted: mmHg 150
